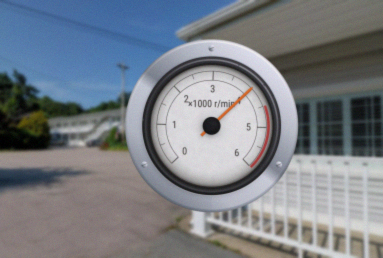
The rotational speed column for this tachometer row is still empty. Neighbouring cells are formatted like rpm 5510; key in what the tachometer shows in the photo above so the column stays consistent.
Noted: rpm 4000
